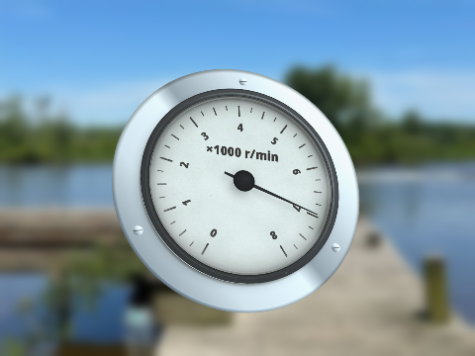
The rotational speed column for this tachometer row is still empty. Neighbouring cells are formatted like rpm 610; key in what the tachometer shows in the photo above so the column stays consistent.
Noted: rpm 7000
